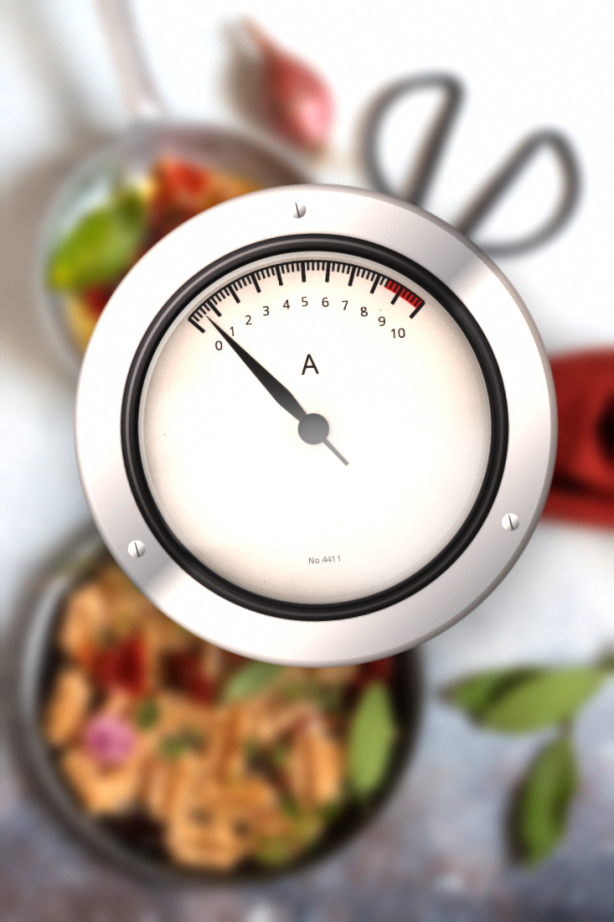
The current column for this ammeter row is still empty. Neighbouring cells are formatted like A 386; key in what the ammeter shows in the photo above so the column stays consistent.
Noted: A 0.6
